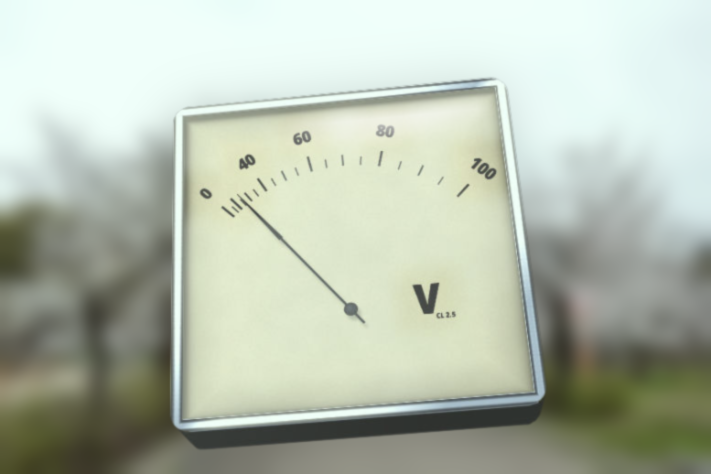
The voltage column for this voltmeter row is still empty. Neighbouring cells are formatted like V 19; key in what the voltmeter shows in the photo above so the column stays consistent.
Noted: V 25
